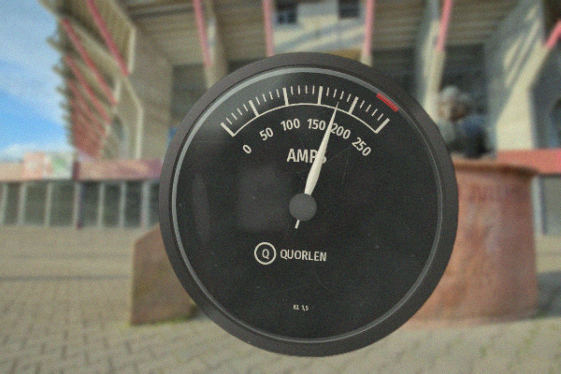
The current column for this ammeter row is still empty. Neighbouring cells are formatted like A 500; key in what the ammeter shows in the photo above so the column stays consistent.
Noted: A 180
